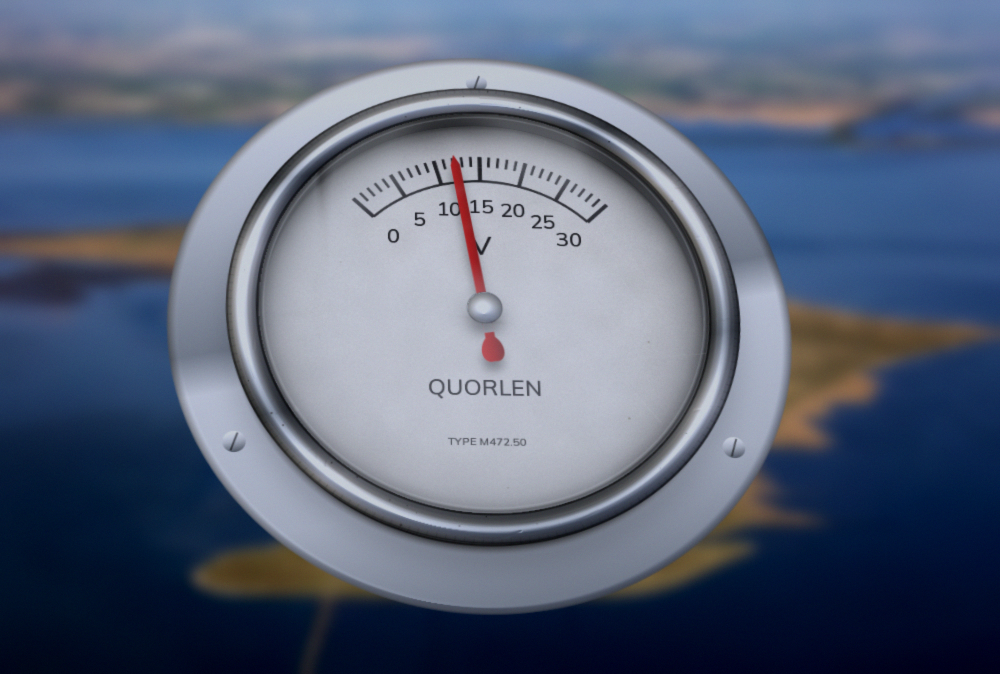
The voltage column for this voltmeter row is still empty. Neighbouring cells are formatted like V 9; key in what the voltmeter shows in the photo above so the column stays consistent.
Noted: V 12
